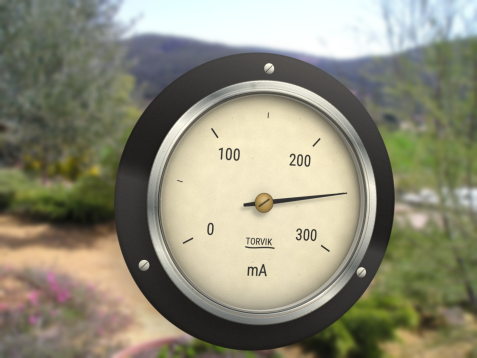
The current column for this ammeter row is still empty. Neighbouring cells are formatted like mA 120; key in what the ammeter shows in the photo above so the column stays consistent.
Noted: mA 250
